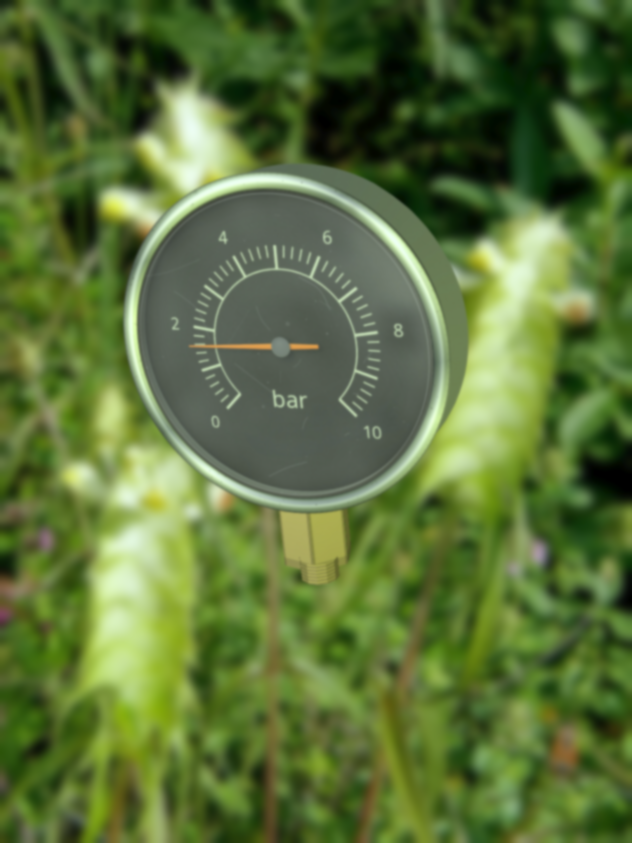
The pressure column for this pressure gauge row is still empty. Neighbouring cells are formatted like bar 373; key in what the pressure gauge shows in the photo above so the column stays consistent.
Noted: bar 1.6
